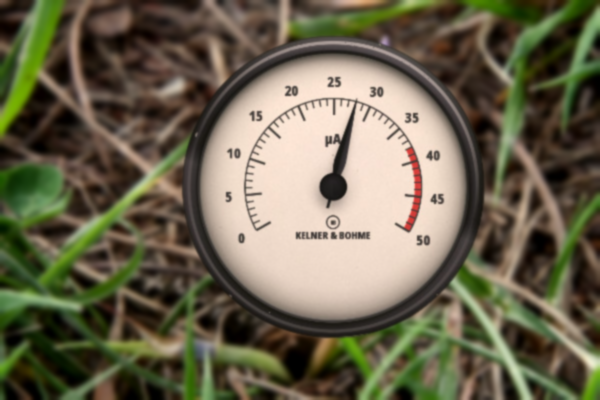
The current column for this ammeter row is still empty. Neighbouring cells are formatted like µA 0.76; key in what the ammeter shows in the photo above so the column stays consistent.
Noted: µA 28
